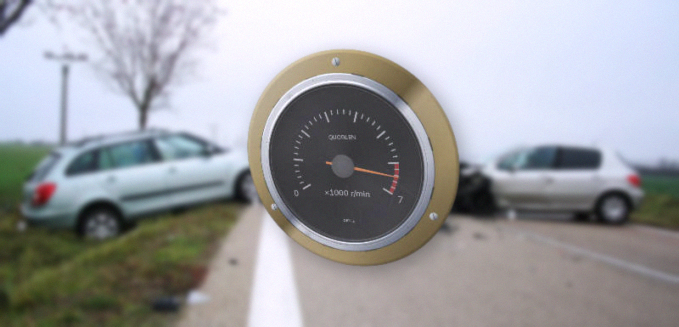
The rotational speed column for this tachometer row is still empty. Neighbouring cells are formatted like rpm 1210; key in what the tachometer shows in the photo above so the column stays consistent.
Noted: rpm 6400
